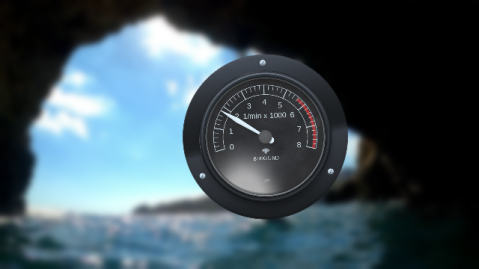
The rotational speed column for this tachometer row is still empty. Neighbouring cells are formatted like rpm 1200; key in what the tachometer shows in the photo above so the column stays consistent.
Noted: rpm 1800
